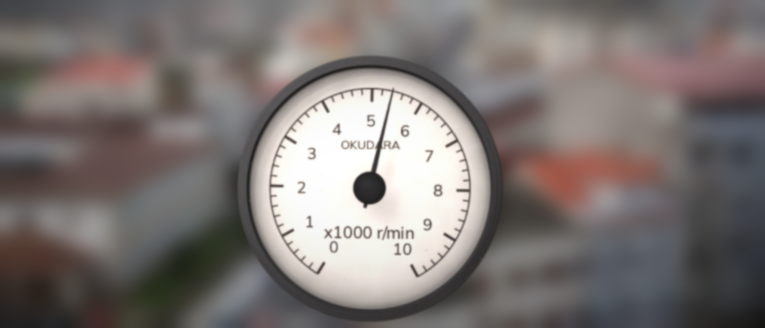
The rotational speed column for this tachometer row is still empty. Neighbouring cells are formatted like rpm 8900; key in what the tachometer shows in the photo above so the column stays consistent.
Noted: rpm 5400
